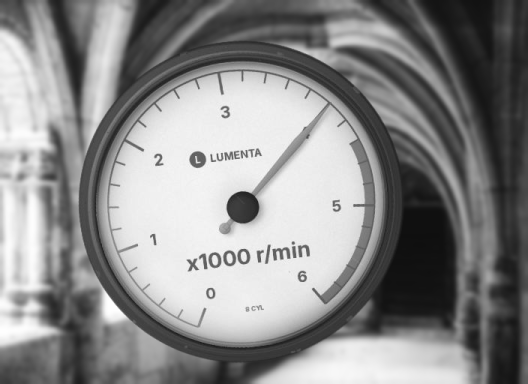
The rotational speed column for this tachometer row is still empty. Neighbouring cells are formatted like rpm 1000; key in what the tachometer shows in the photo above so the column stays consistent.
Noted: rpm 4000
